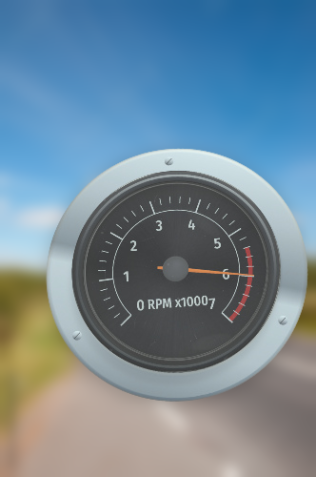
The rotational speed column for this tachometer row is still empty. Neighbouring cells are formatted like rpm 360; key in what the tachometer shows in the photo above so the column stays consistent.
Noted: rpm 6000
